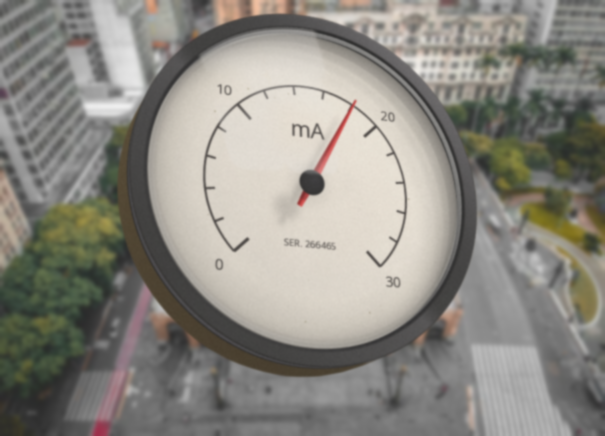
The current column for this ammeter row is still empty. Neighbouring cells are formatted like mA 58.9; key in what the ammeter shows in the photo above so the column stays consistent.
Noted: mA 18
